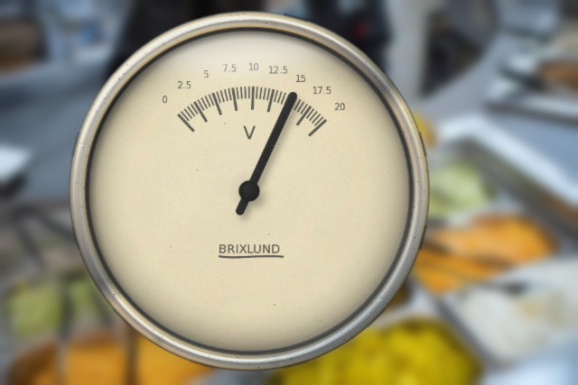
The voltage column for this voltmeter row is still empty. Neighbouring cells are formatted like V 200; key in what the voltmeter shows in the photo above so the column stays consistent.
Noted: V 15
